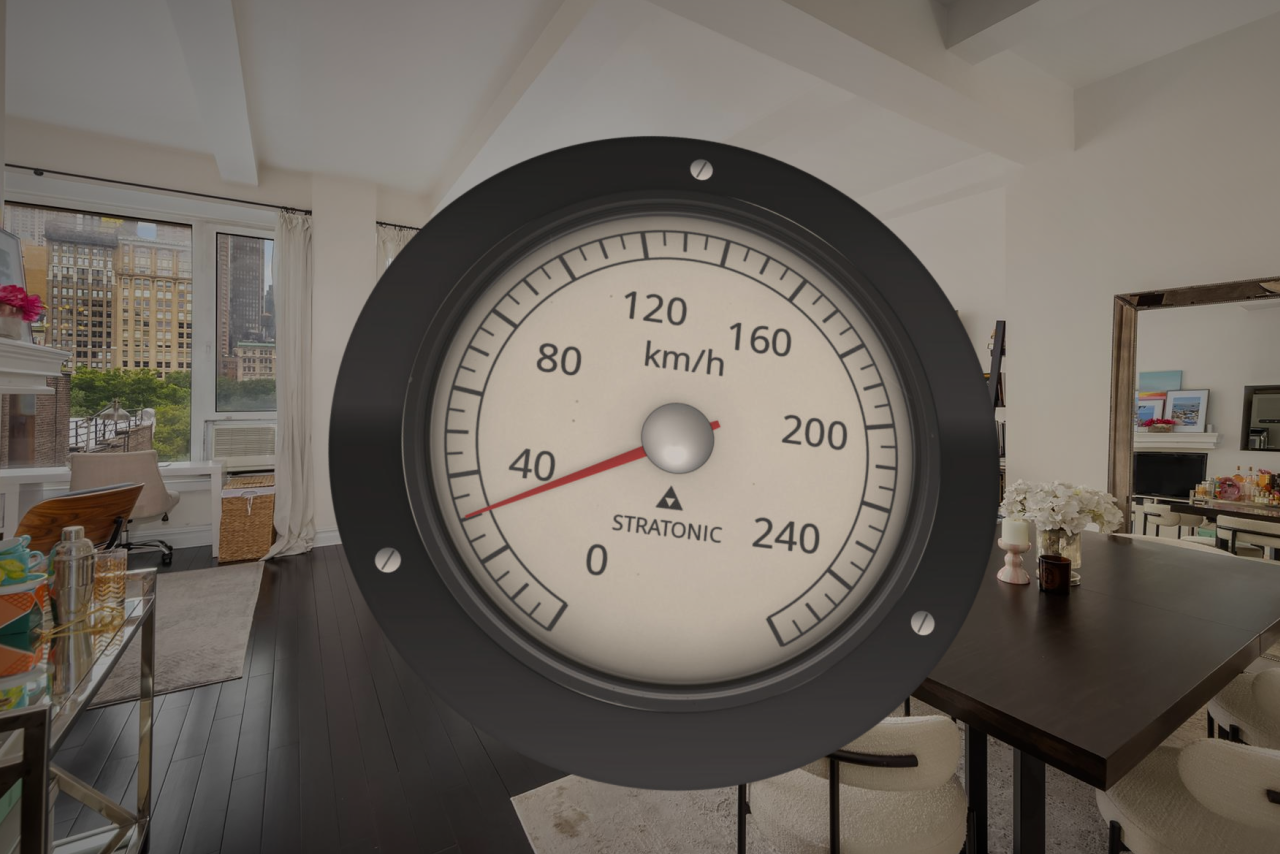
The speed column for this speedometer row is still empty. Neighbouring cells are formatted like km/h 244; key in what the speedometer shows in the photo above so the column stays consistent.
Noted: km/h 30
